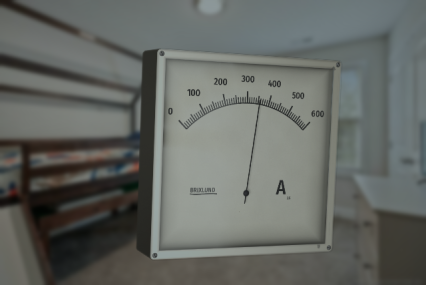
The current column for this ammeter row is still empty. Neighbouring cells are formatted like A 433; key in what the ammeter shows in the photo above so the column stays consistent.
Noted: A 350
